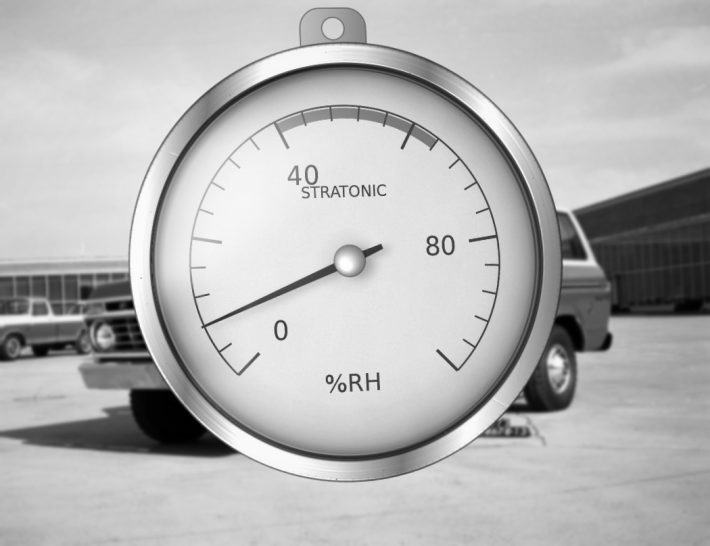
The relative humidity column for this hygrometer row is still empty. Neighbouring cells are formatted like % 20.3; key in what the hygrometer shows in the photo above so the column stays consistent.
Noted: % 8
